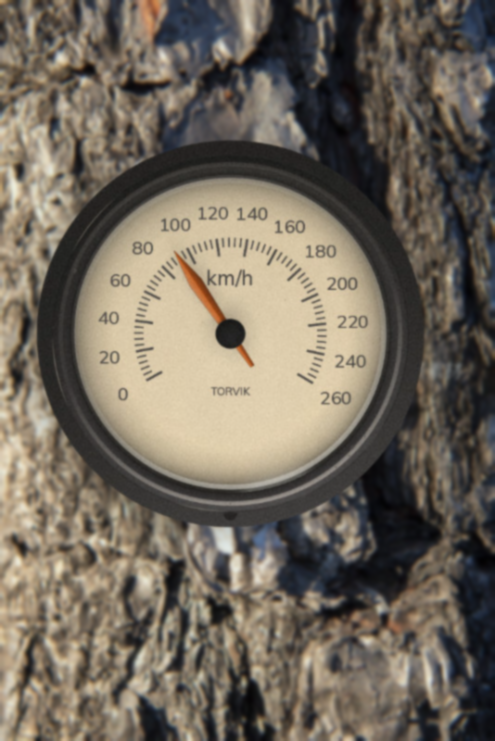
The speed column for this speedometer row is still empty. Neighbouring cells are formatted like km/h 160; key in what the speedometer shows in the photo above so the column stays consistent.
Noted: km/h 92
